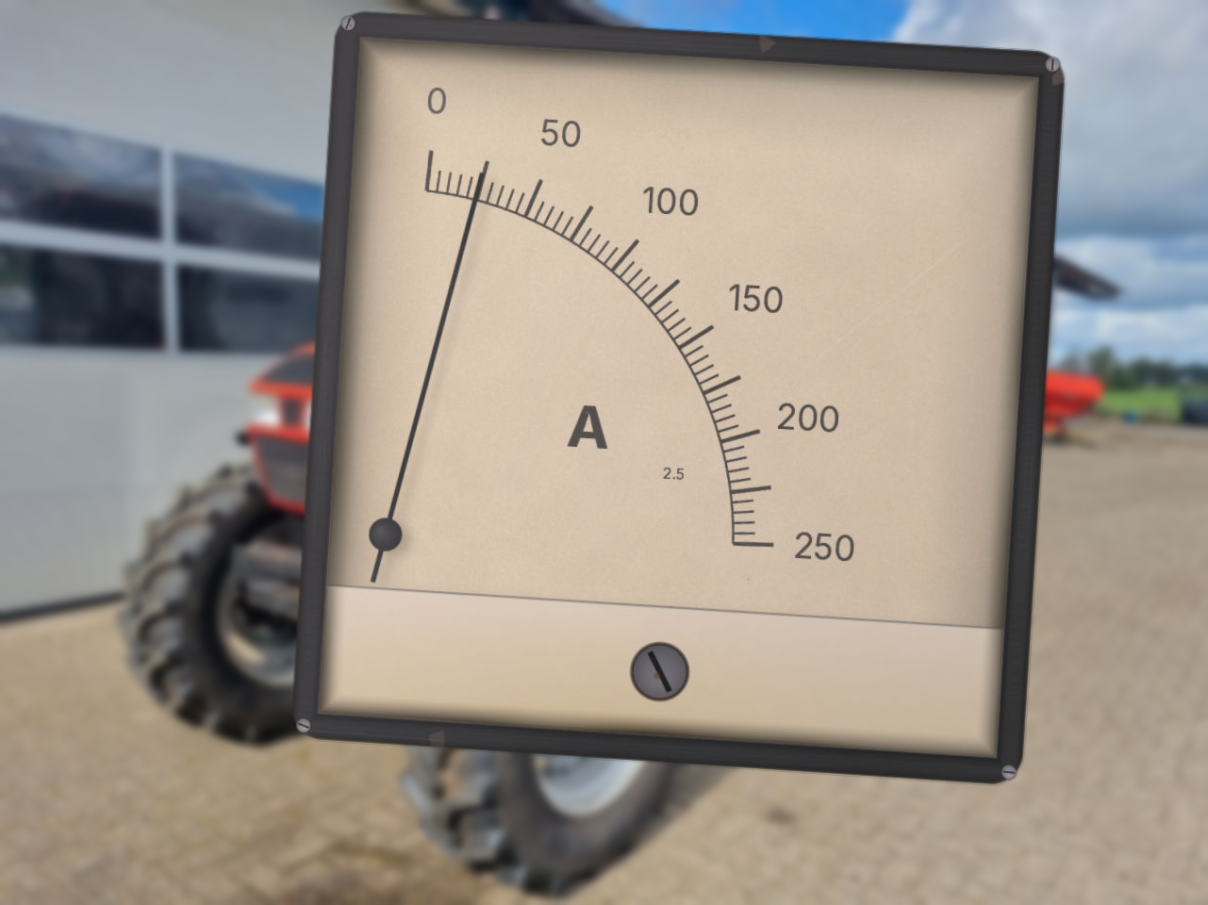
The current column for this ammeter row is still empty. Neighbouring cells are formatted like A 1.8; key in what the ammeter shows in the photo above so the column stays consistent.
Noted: A 25
